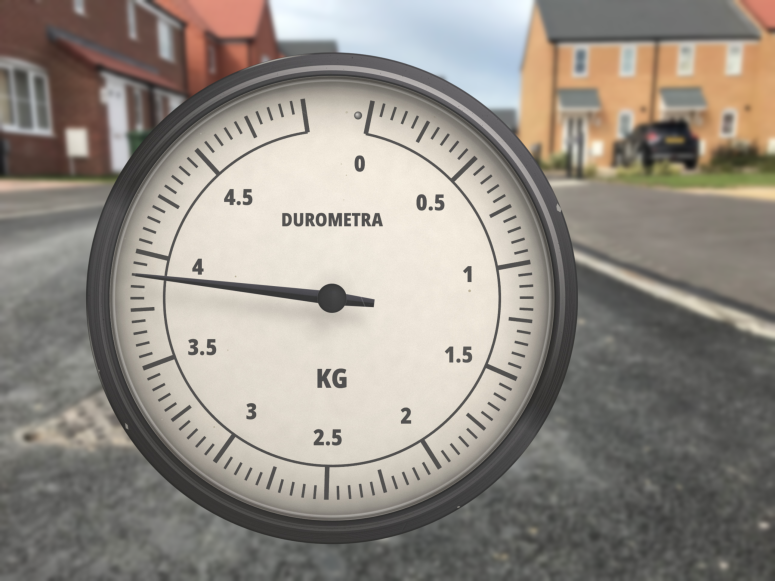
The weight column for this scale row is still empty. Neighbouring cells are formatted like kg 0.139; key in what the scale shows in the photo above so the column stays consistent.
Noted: kg 3.9
